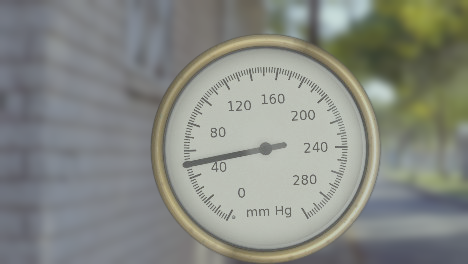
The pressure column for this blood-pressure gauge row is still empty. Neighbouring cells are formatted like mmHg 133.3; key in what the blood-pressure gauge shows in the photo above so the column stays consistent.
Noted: mmHg 50
